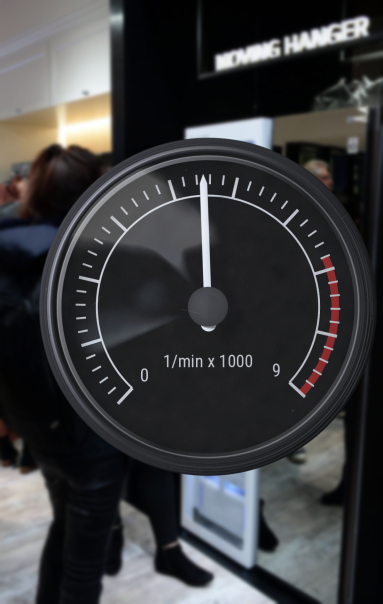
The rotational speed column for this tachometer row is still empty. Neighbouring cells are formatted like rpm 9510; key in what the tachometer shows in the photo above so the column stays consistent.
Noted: rpm 4500
